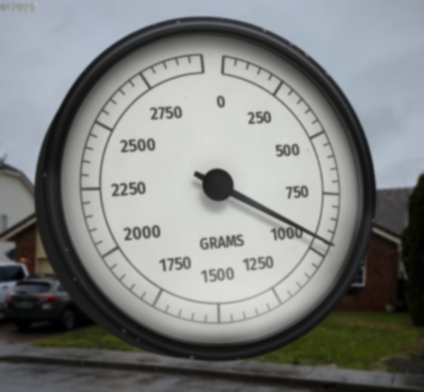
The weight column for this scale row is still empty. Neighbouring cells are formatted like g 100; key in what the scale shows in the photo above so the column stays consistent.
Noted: g 950
